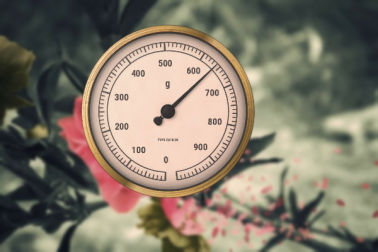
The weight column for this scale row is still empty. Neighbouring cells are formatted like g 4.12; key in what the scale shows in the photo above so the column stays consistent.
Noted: g 640
